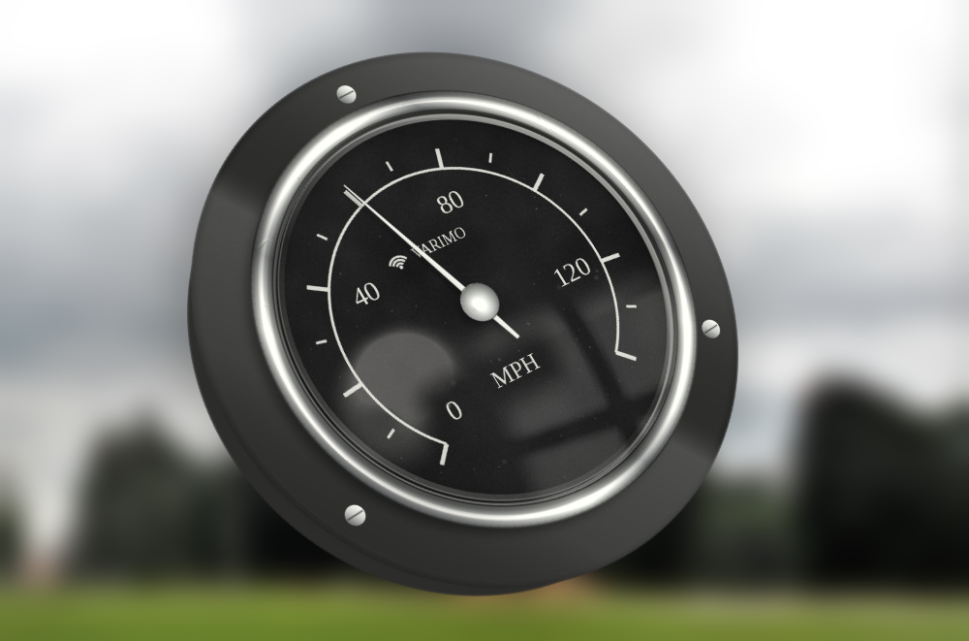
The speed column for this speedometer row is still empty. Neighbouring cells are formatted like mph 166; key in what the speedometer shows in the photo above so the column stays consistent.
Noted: mph 60
